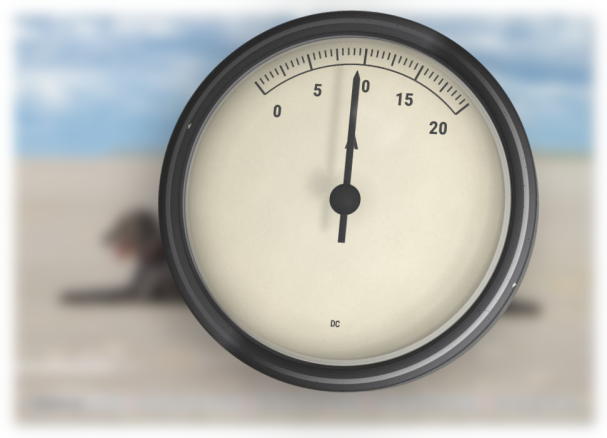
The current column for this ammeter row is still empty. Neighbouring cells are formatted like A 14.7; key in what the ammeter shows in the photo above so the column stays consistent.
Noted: A 9.5
